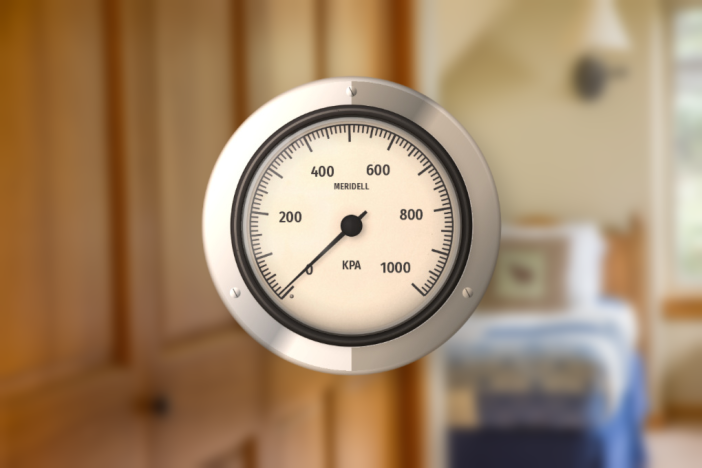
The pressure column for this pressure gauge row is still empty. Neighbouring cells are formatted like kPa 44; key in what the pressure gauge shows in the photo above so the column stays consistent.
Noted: kPa 10
